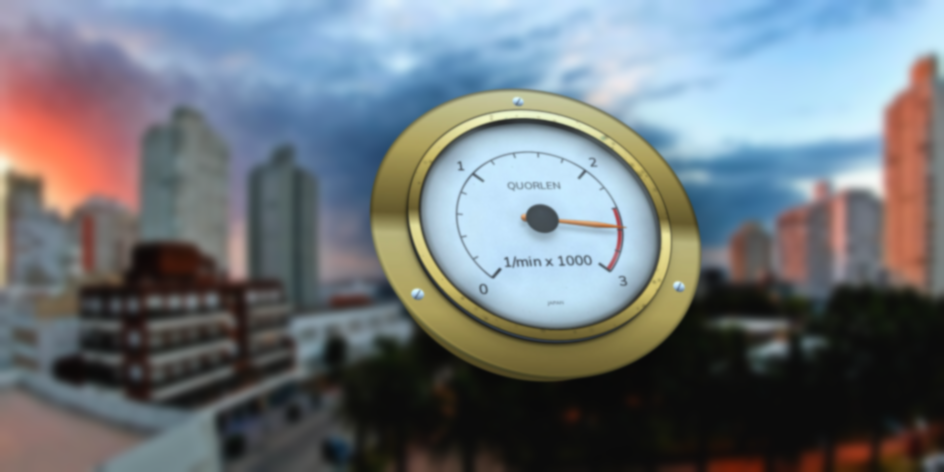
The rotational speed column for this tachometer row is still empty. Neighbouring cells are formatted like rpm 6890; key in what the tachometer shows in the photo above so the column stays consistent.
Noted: rpm 2600
